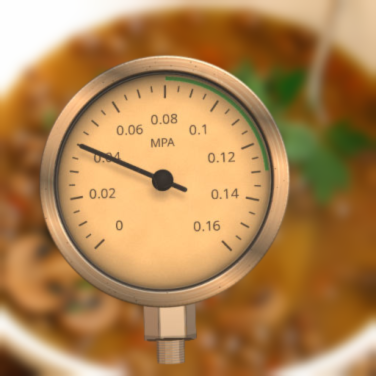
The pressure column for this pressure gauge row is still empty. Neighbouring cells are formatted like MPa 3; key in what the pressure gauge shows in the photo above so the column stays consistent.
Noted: MPa 0.04
